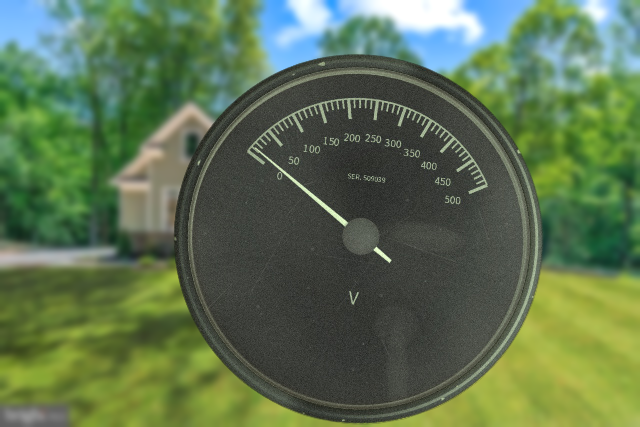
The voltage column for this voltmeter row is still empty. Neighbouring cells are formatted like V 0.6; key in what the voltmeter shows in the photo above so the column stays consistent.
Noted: V 10
